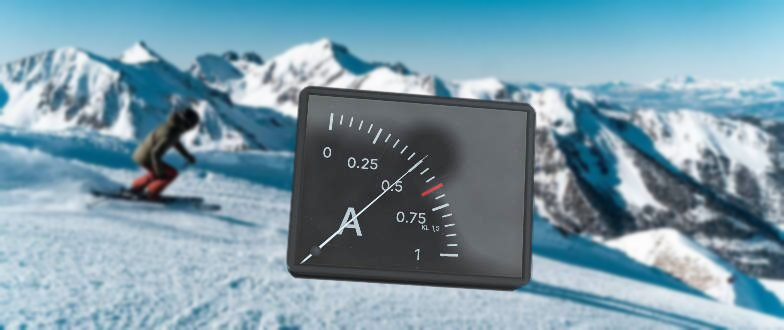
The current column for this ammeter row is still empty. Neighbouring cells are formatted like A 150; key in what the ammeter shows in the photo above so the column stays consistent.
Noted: A 0.5
